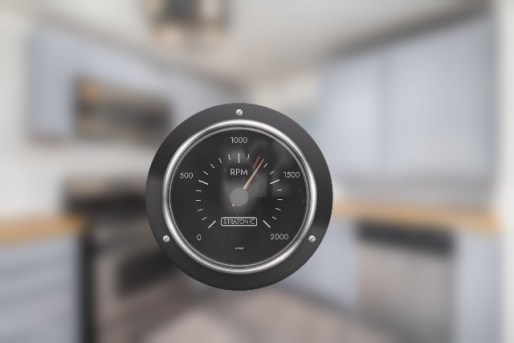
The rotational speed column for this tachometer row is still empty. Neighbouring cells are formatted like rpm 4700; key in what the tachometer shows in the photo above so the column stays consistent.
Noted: rpm 1250
